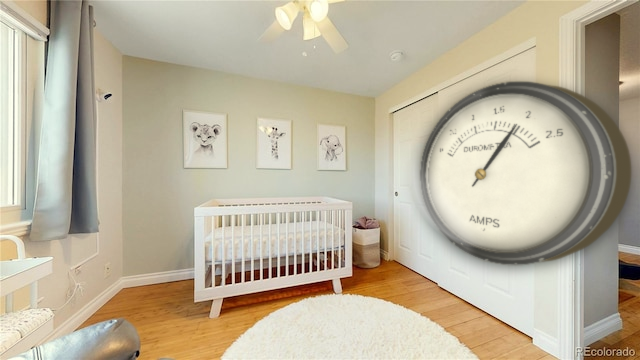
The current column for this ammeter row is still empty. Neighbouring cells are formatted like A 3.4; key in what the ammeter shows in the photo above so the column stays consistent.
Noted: A 2
